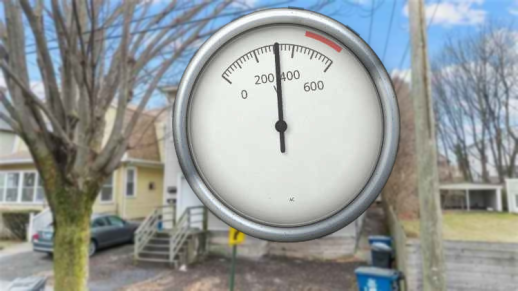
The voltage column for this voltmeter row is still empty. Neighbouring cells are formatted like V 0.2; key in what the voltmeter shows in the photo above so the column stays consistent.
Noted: V 320
